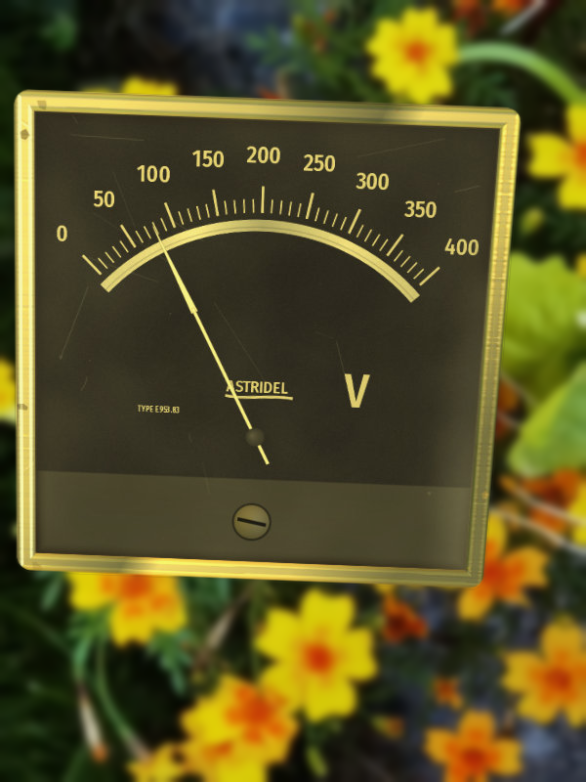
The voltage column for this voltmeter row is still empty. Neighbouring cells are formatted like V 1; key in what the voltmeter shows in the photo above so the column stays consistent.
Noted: V 80
